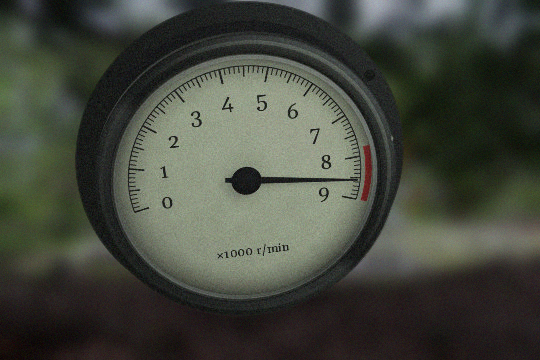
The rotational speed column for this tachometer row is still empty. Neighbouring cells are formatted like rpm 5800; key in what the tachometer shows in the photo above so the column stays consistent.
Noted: rpm 8500
